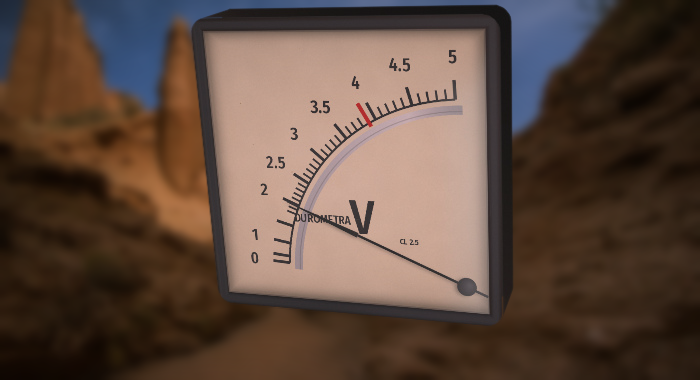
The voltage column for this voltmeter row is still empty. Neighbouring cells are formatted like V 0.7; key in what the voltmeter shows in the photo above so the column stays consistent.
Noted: V 2
